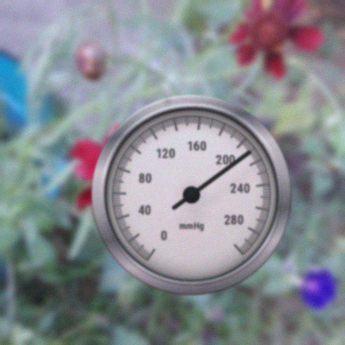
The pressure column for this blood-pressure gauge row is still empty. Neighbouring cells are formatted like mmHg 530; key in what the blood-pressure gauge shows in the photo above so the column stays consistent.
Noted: mmHg 210
